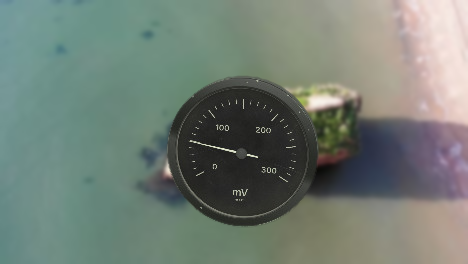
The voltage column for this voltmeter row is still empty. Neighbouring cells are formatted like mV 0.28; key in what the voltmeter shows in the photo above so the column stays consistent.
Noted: mV 50
